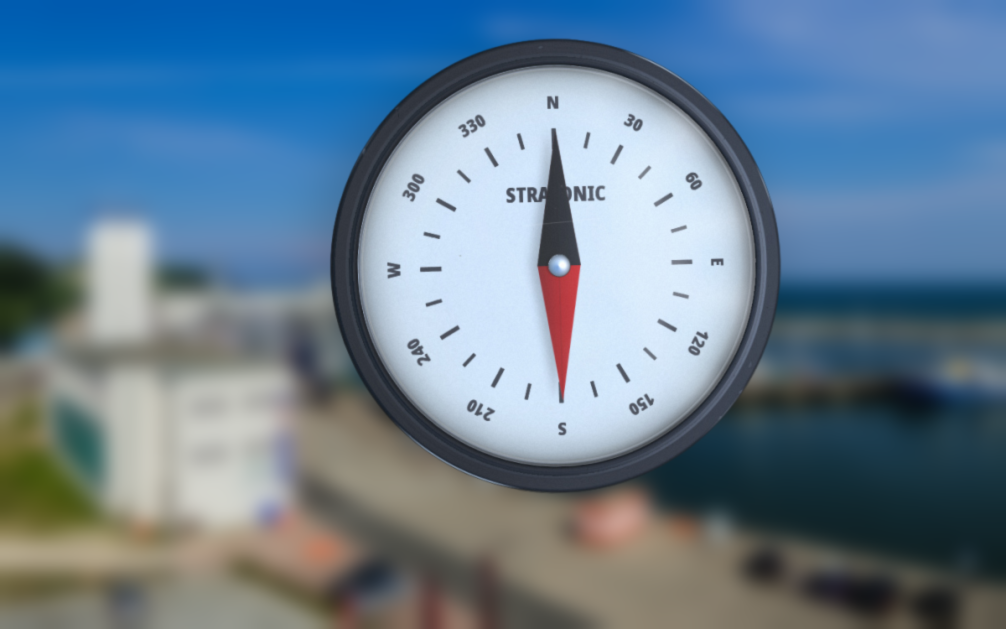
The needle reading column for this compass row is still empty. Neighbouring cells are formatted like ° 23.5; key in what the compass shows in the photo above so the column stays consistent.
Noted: ° 180
